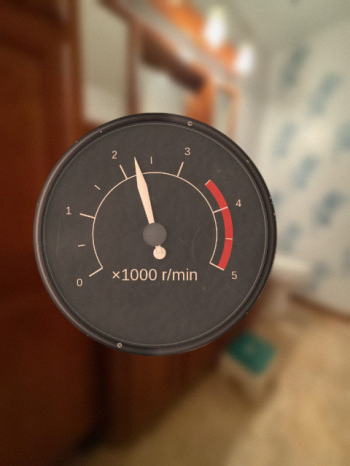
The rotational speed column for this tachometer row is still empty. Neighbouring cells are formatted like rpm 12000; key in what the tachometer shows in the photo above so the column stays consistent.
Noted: rpm 2250
